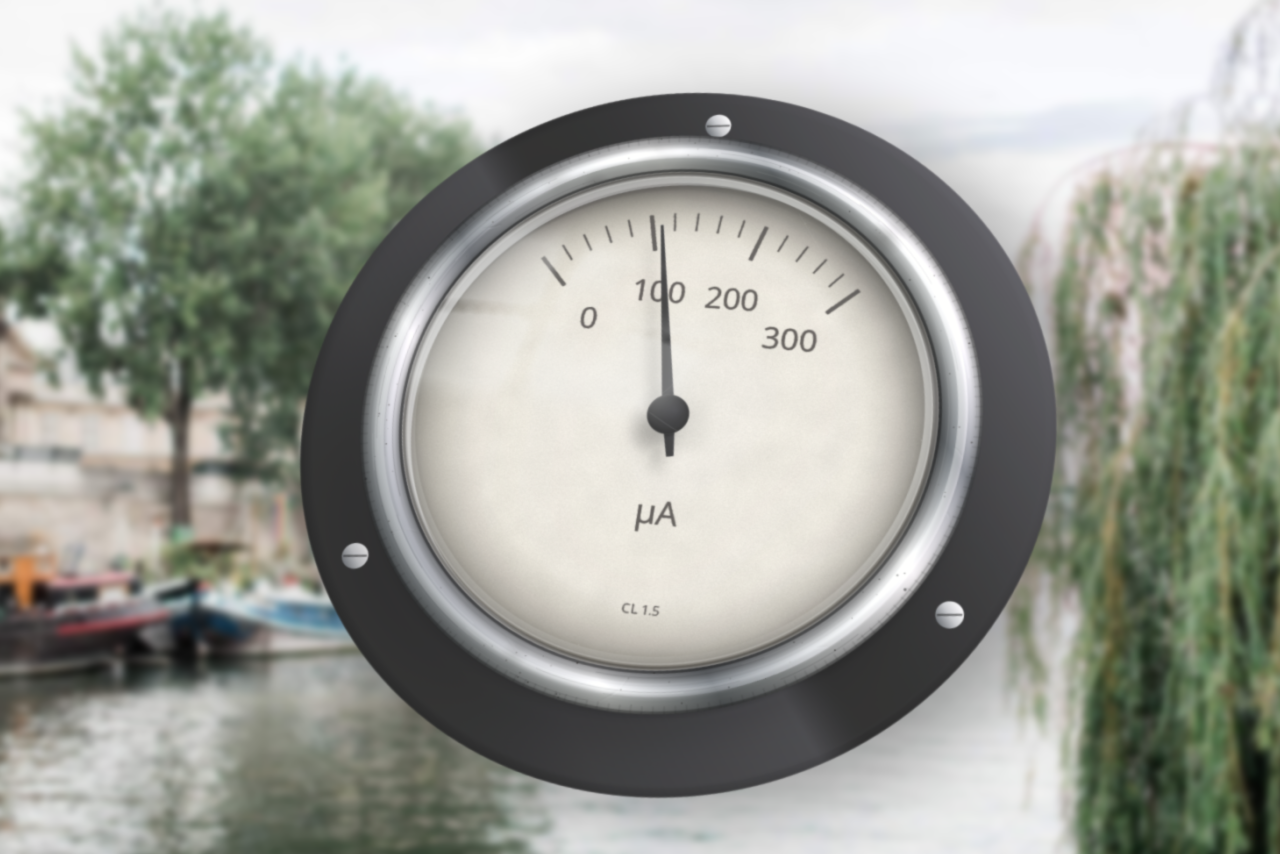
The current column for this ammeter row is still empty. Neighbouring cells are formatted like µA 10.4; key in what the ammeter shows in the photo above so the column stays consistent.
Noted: µA 110
